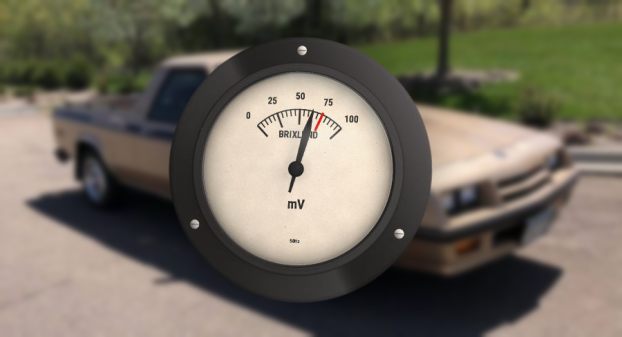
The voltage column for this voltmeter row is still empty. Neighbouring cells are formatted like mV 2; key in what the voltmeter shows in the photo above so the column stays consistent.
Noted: mV 65
